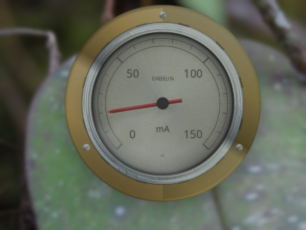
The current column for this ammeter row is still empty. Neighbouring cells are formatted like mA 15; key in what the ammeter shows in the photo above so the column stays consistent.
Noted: mA 20
